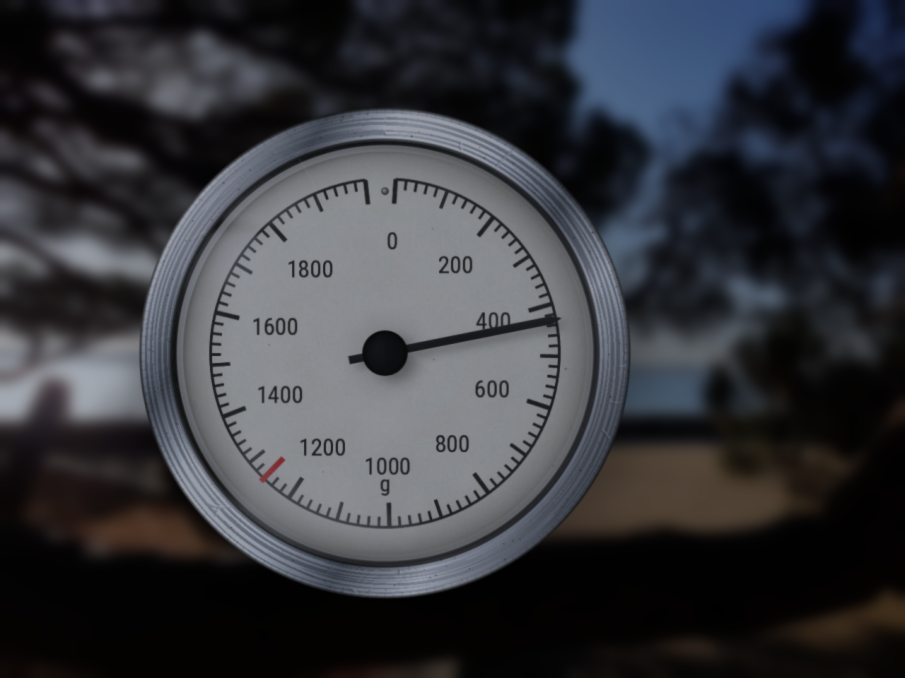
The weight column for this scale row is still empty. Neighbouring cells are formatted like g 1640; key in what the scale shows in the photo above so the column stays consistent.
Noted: g 430
